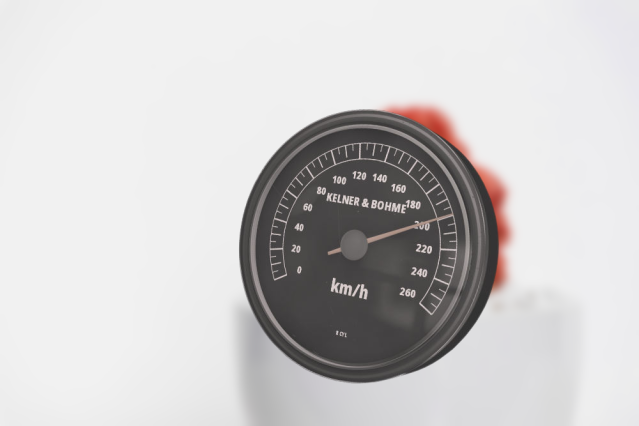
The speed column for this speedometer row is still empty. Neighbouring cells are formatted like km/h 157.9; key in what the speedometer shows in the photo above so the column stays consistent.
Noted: km/h 200
